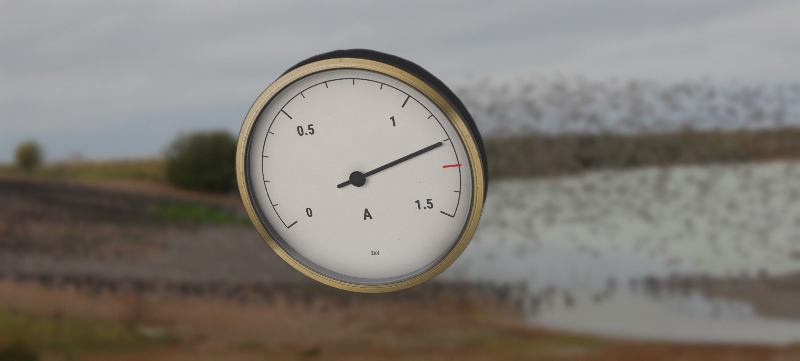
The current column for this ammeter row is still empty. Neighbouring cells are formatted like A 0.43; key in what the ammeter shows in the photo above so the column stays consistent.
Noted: A 1.2
